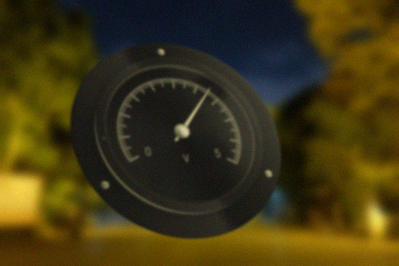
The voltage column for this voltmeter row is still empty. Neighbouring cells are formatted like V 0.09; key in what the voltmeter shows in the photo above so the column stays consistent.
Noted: V 3.25
